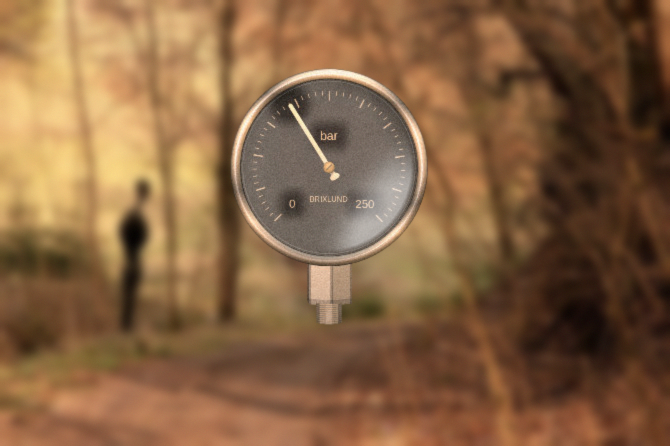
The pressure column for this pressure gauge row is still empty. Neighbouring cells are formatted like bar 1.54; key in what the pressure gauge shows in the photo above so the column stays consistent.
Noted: bar 95
